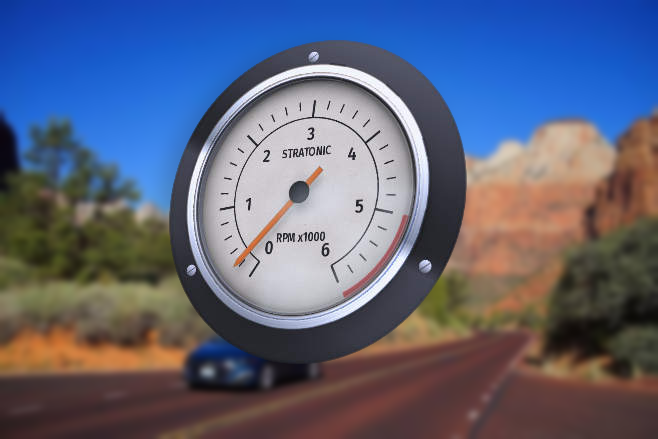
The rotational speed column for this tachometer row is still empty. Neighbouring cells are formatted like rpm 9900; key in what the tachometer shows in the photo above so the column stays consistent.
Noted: rpm 200
